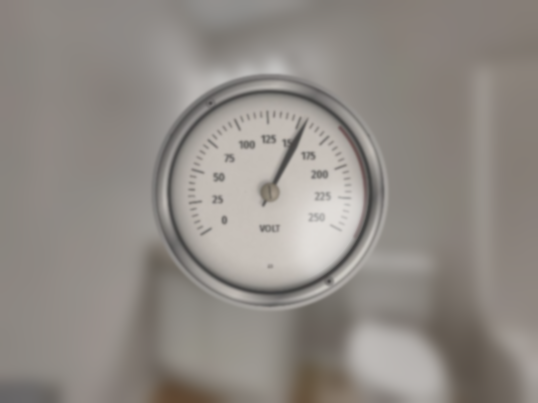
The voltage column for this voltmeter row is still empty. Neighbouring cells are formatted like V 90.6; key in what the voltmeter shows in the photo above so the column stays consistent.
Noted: V 155
